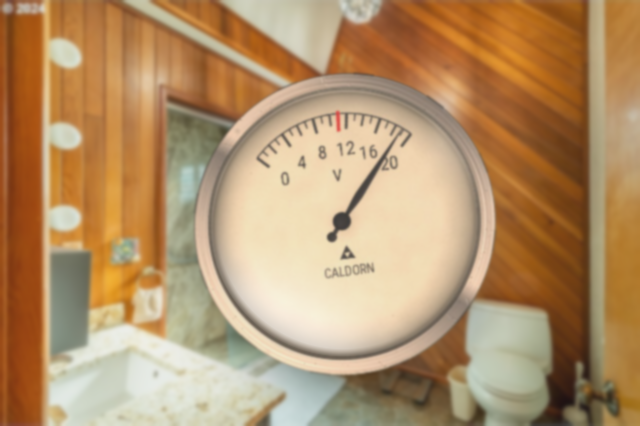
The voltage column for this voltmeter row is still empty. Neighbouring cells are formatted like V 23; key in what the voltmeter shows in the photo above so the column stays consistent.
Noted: V 19
